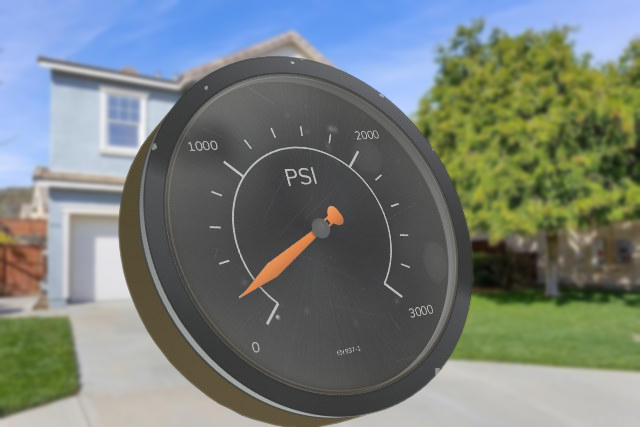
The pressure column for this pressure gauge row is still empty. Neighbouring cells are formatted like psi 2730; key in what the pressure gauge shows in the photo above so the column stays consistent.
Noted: psi 200
